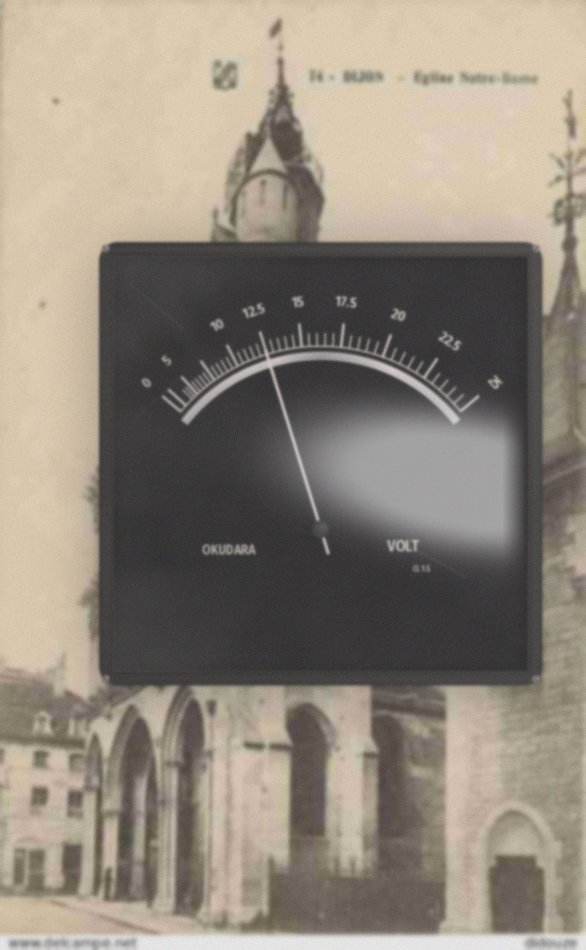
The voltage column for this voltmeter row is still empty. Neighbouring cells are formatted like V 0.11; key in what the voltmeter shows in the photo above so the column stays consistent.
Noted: V 12.5
